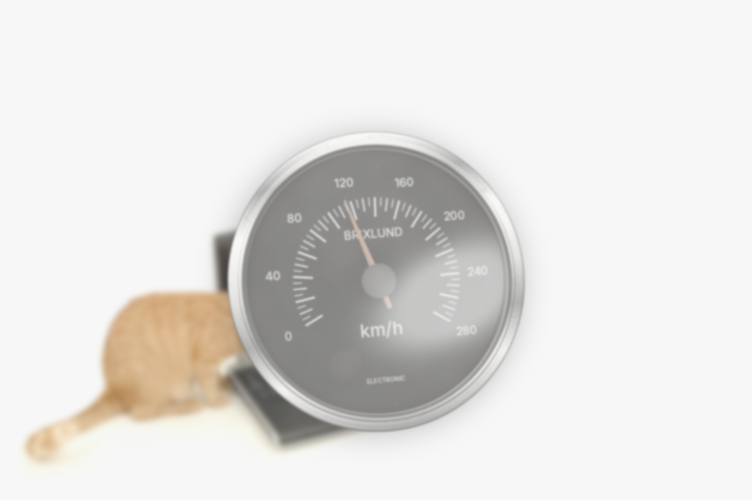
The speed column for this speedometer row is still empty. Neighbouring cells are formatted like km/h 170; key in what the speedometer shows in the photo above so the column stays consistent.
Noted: km/h 115
